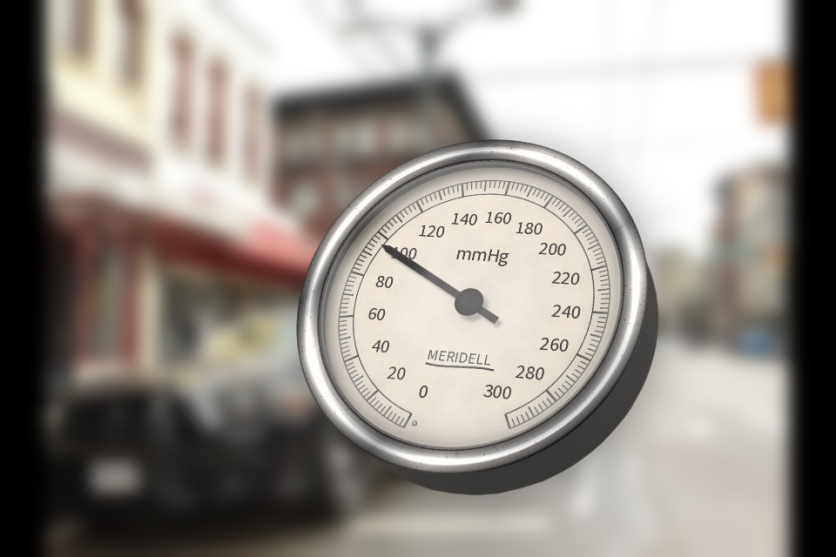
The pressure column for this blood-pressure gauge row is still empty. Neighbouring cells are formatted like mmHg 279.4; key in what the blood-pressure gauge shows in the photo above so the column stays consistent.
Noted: mmHg 96
